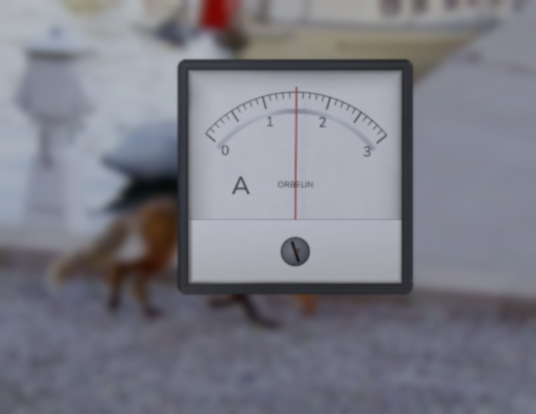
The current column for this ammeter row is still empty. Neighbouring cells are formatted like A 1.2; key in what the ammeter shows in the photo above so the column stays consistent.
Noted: A 1.5
